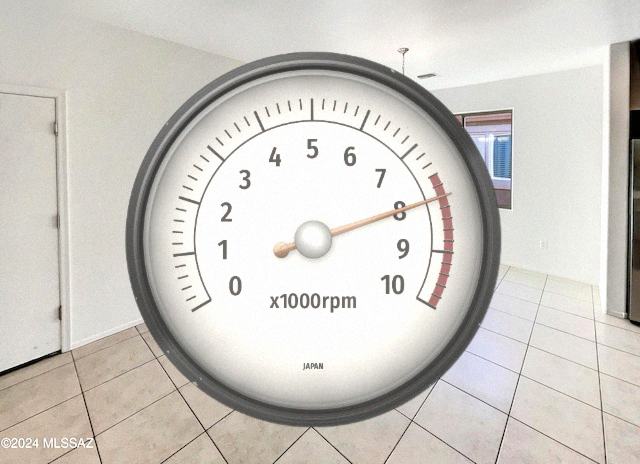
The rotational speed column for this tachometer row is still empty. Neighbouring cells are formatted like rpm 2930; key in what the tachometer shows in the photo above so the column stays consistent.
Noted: rpm 8000
